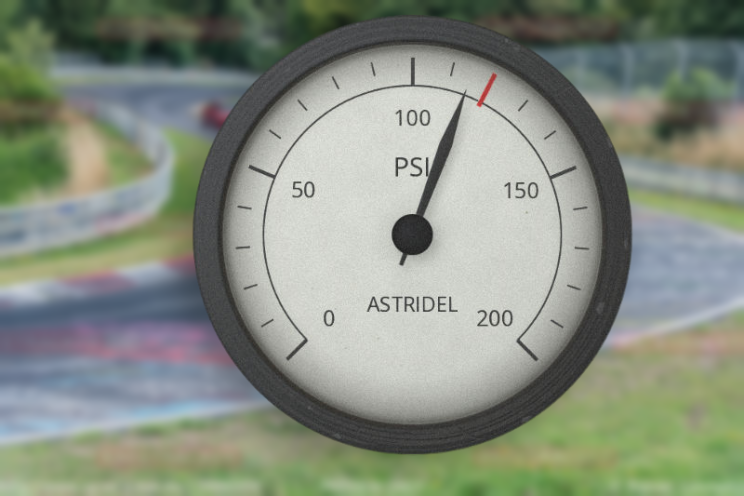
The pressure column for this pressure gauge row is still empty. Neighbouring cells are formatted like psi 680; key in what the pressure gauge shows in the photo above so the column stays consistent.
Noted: psi 115
